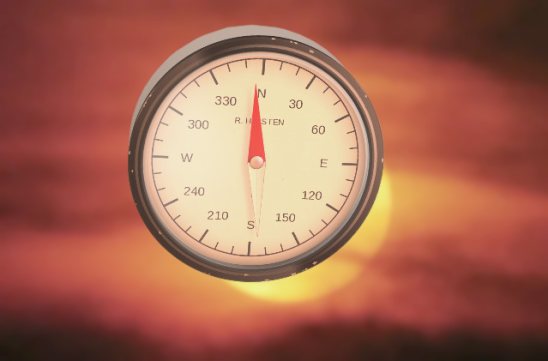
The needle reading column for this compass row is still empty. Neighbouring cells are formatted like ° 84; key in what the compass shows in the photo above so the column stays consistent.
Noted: ° 355
